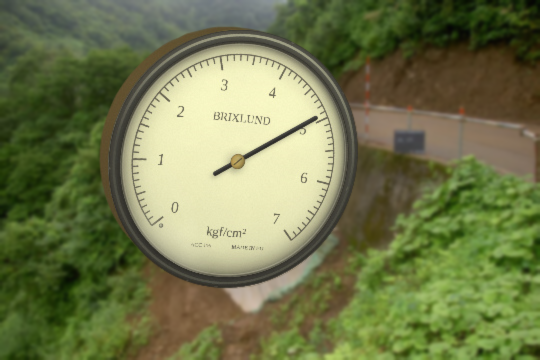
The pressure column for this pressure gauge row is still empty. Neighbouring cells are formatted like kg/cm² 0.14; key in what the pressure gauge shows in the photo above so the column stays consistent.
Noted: kg/cm² 4.9
